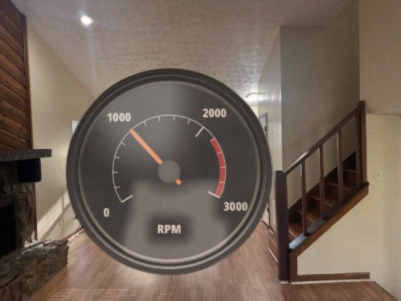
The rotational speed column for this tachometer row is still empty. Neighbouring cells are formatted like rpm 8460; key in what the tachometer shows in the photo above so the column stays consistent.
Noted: rpm 1000
